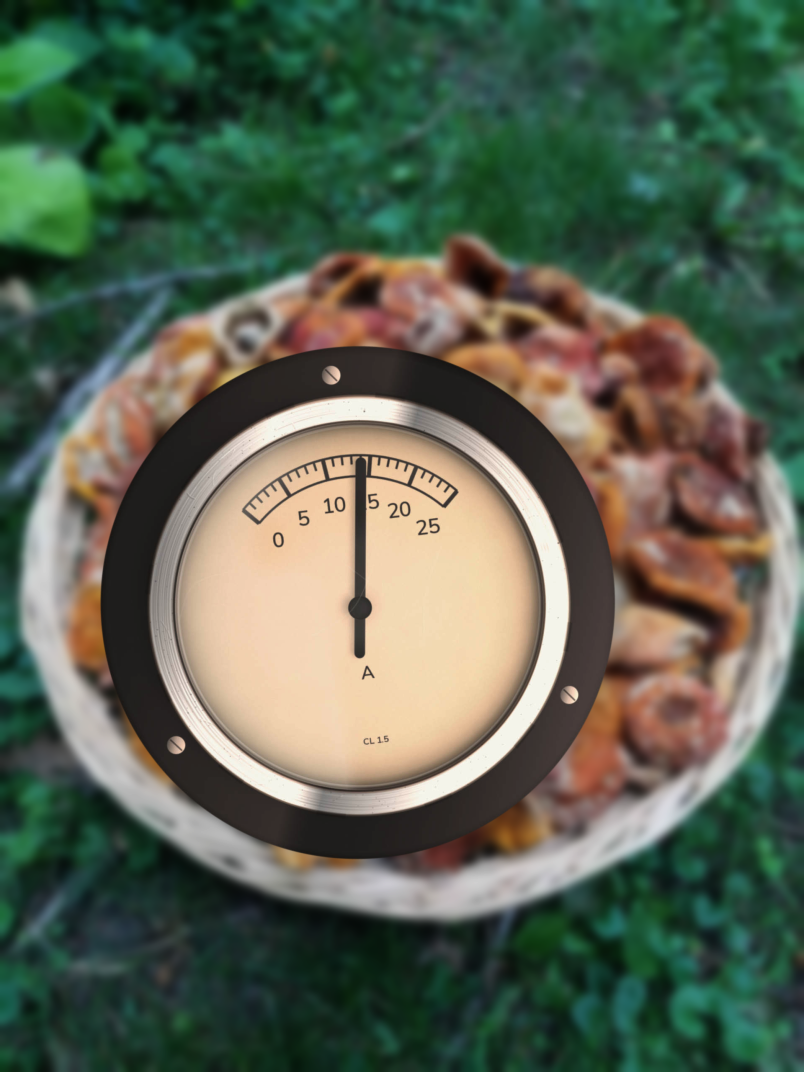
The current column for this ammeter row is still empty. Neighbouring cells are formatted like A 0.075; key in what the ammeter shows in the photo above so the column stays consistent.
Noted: A 14
